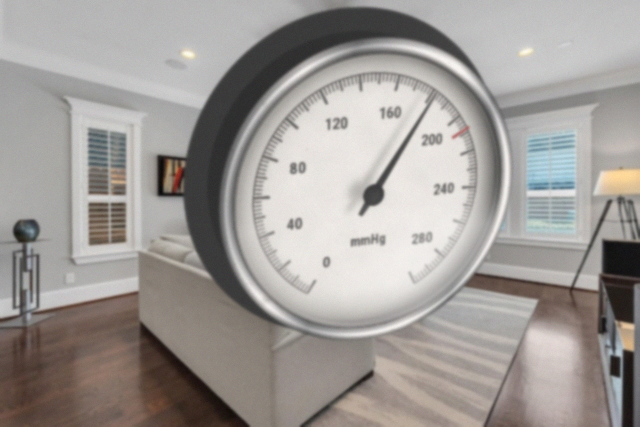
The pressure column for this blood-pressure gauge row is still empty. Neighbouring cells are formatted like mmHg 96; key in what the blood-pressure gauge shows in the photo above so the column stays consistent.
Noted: mmHg 180
